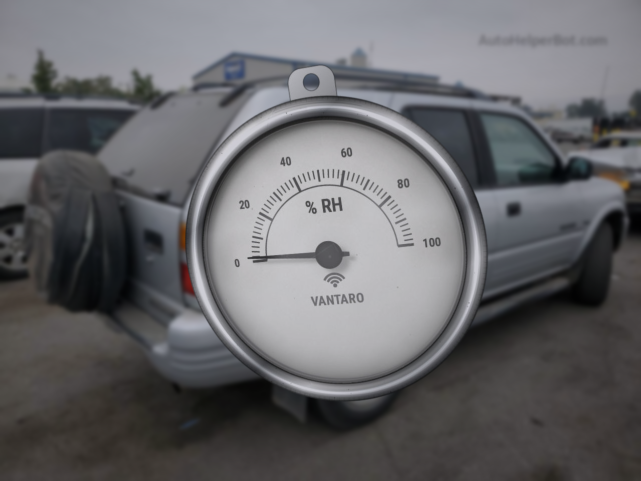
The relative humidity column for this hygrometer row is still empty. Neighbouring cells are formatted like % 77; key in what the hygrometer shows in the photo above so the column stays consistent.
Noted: % 2
